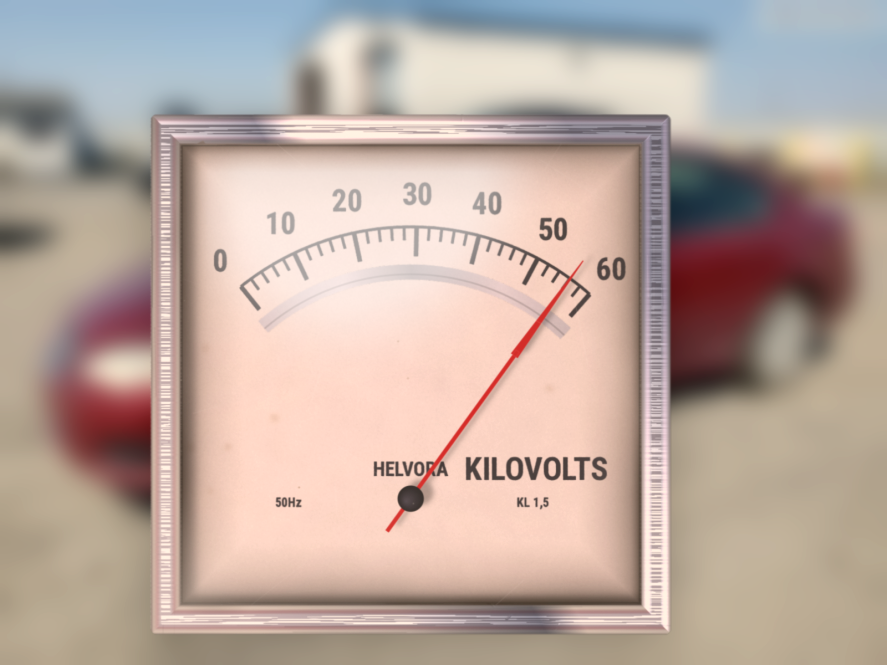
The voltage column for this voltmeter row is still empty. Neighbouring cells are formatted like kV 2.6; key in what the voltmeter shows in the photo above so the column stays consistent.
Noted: kV 56
